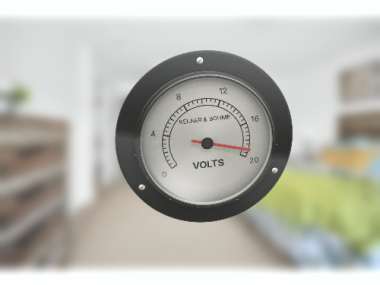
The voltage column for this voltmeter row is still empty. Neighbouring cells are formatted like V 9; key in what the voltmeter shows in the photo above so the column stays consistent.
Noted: V 19
